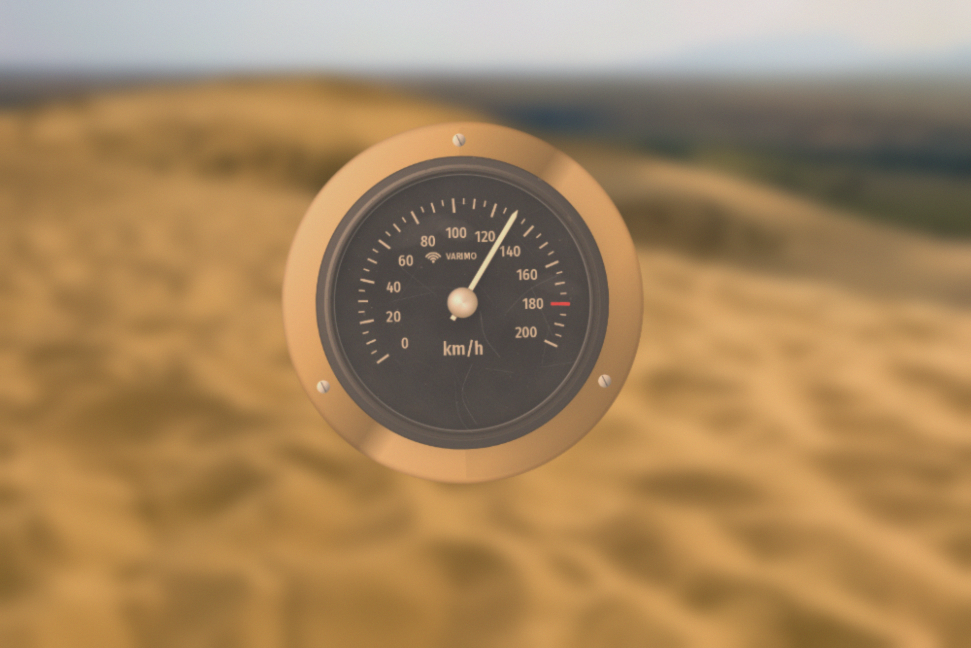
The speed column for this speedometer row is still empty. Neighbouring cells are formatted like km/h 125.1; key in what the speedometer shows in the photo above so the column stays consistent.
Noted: km/h 130
